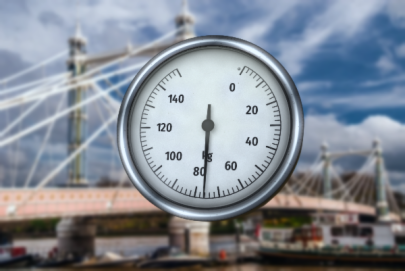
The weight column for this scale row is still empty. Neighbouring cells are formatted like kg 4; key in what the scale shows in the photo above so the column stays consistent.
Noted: kg 76
